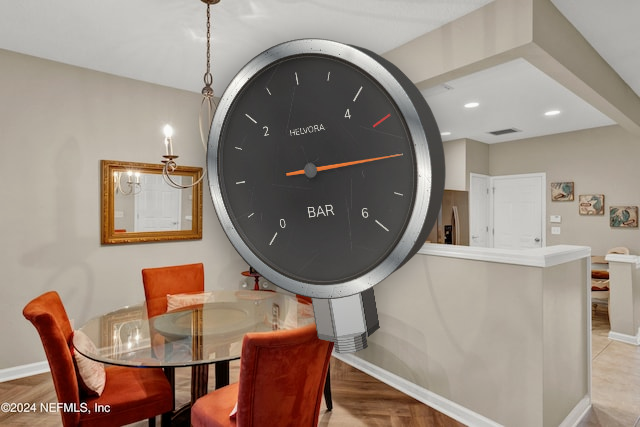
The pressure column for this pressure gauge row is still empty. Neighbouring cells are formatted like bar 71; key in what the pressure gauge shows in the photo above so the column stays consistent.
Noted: bar 5
